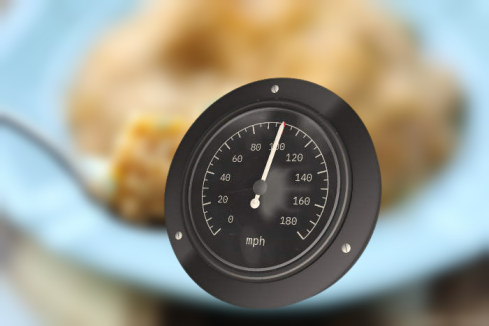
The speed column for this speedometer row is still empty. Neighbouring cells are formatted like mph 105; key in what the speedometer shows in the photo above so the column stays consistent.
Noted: mph 100
